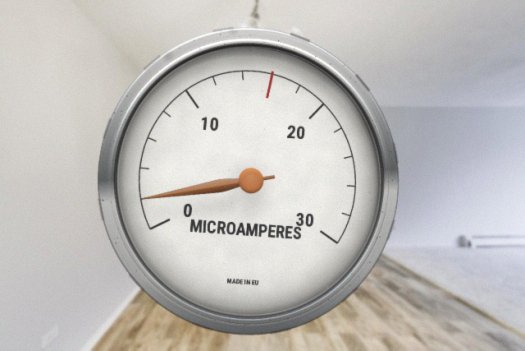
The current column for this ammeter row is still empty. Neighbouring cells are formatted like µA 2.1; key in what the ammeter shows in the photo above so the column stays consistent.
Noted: µA 2
